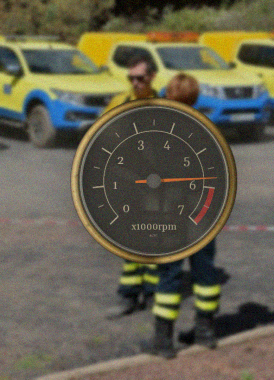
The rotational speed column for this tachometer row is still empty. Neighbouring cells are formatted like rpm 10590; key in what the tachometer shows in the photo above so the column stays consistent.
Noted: rpm 5750
